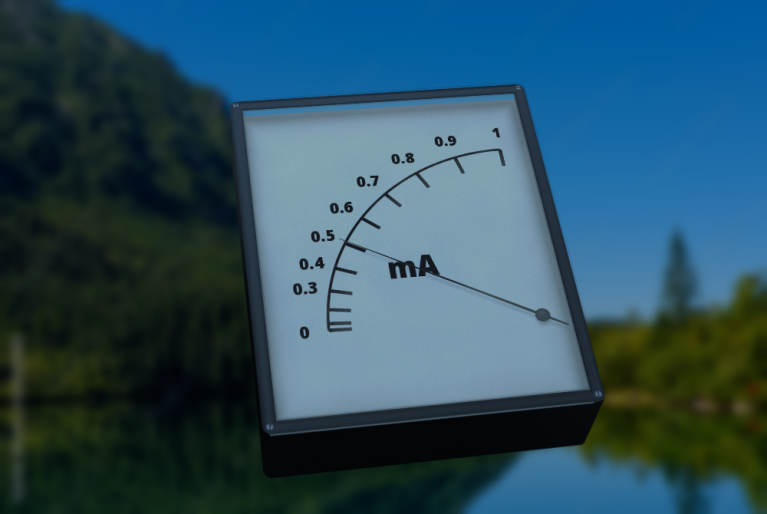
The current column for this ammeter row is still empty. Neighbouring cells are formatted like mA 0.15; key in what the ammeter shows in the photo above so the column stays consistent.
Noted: mA 0.5
